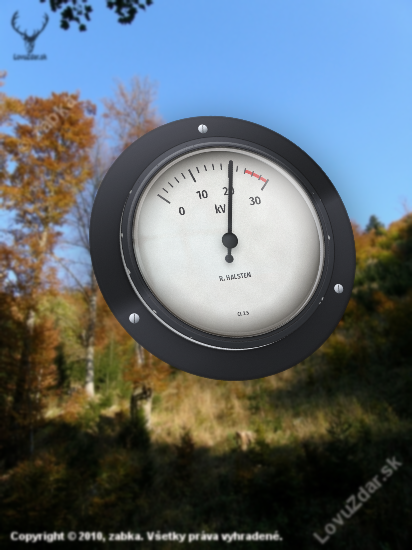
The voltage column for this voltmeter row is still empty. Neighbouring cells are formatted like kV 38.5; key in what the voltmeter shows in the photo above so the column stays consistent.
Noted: kV 20
